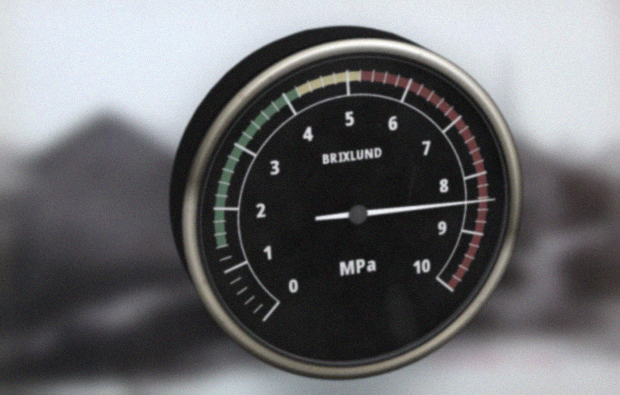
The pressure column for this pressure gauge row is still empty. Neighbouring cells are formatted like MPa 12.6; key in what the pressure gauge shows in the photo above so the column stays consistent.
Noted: MPa 8.4
